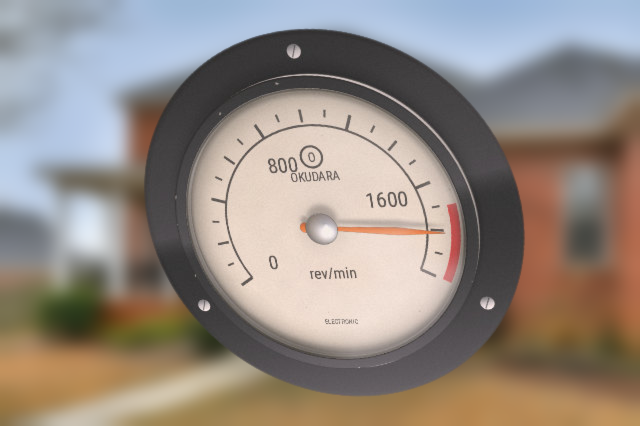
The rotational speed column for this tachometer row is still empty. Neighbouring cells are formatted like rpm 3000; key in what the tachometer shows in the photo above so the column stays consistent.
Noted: rpm 1800
